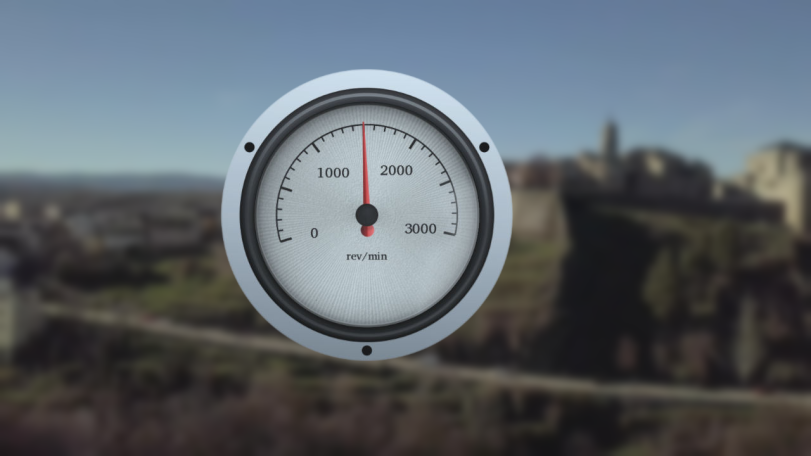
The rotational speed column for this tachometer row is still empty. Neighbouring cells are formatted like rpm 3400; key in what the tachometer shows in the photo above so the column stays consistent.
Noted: rpm 1500
